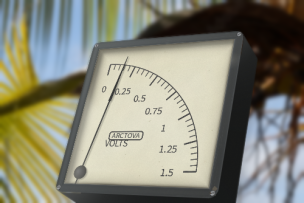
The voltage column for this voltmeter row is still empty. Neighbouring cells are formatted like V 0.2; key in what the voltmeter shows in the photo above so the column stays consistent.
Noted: V 0.15
